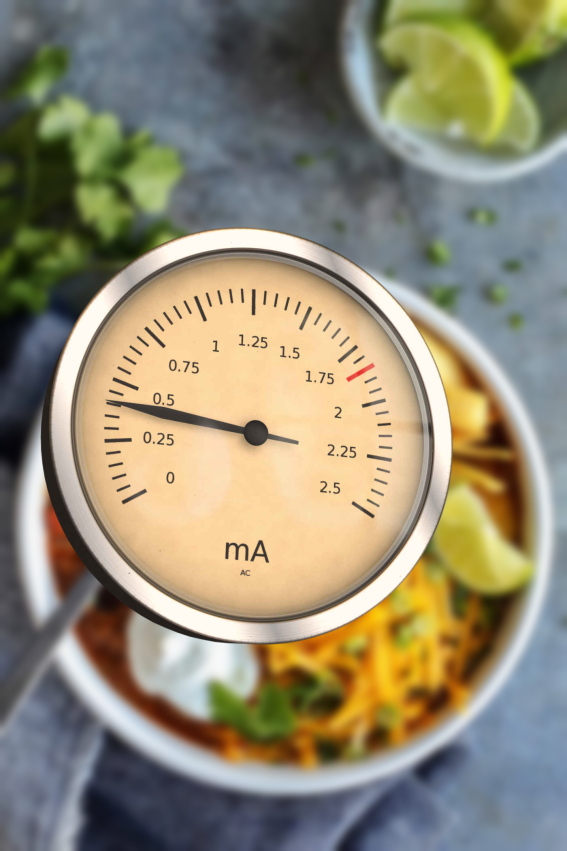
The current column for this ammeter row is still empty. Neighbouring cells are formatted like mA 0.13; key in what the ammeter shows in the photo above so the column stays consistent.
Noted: mA 0.4
